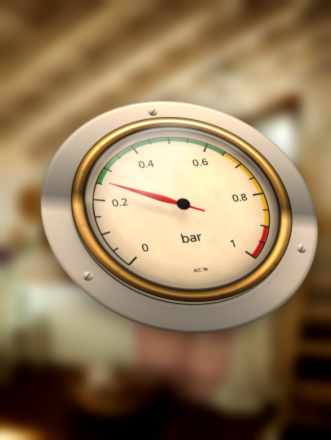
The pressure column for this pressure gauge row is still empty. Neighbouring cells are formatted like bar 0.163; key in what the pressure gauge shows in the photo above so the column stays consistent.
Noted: bar 0.25
